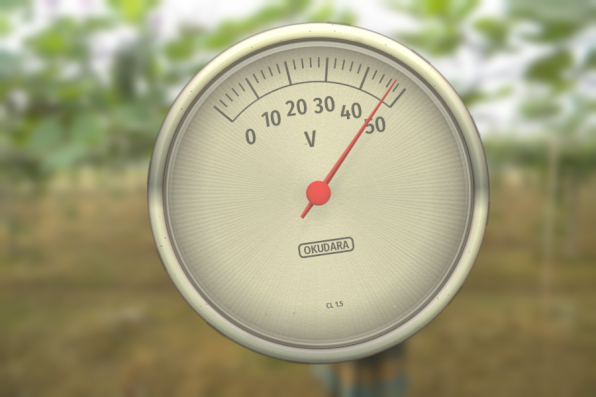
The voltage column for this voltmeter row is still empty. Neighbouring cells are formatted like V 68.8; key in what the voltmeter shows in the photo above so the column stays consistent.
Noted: V 47
